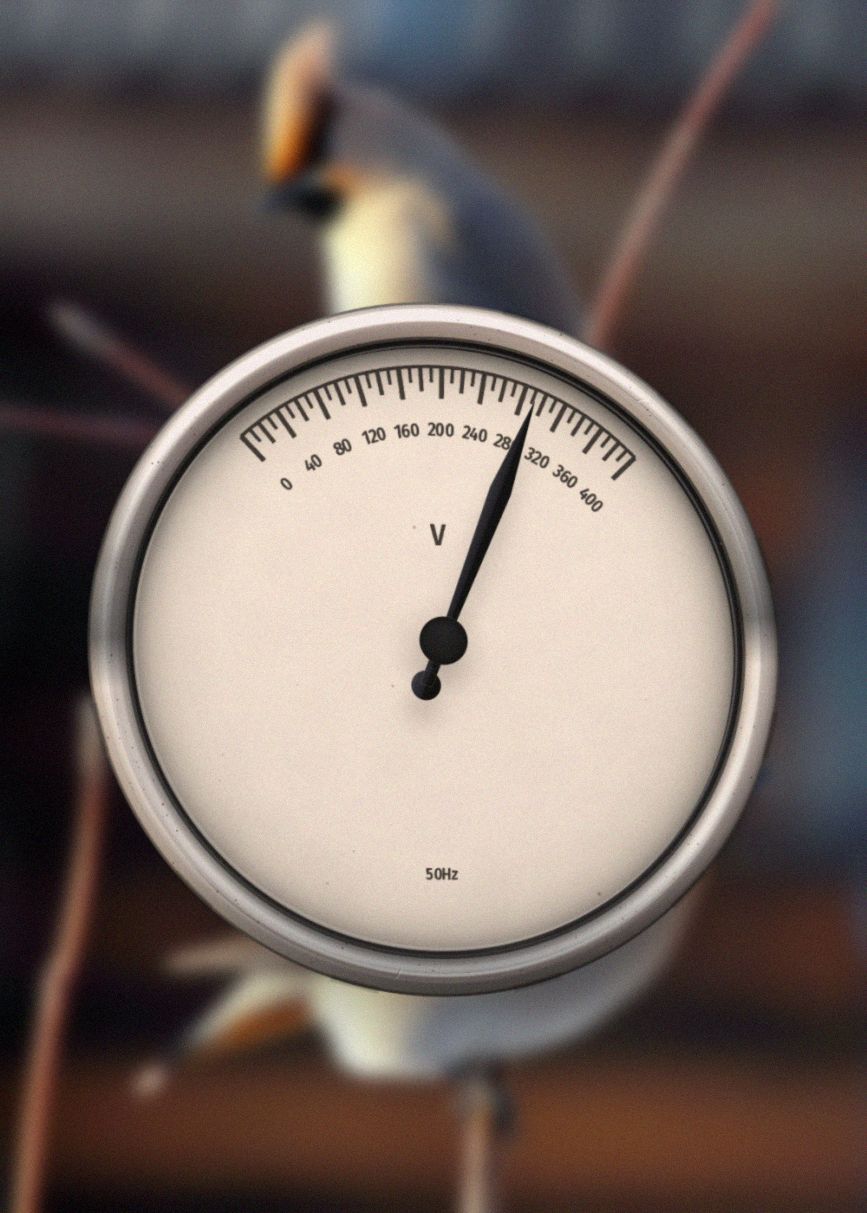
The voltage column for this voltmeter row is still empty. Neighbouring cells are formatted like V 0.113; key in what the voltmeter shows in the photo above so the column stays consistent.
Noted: V 290
